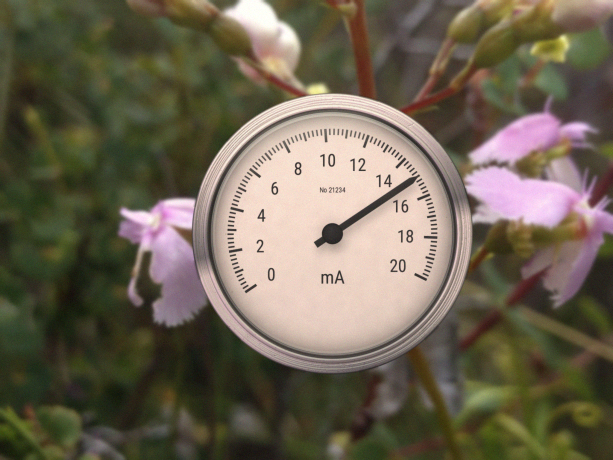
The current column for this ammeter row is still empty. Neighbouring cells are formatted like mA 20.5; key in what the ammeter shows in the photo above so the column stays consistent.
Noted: mA 15
